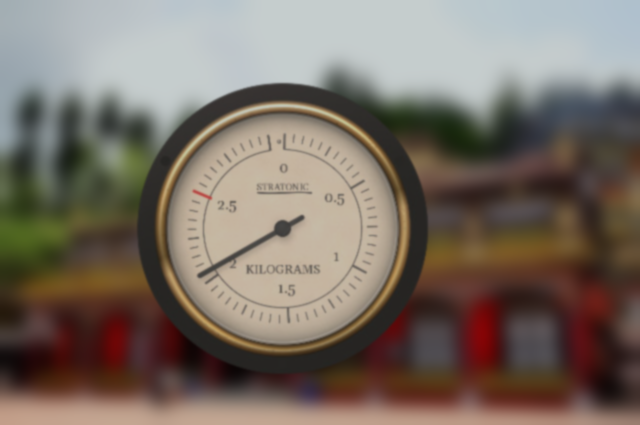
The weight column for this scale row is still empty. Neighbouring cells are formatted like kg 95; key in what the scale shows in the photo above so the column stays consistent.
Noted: kg 2.05
